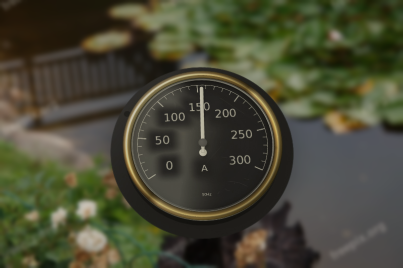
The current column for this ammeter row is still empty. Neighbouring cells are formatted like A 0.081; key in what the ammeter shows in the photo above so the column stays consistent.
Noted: A 155
